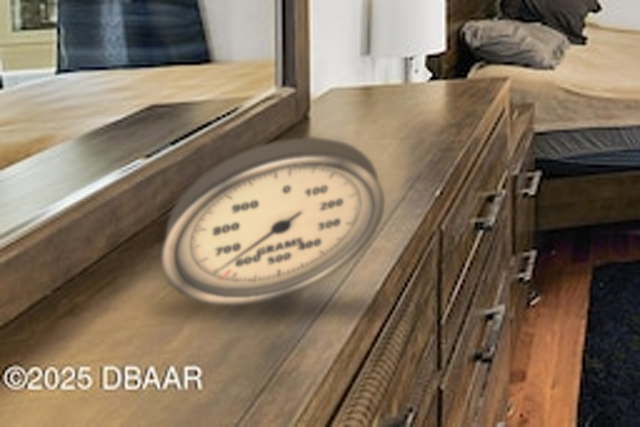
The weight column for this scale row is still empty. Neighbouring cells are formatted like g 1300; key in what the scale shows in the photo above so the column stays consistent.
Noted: g 650
